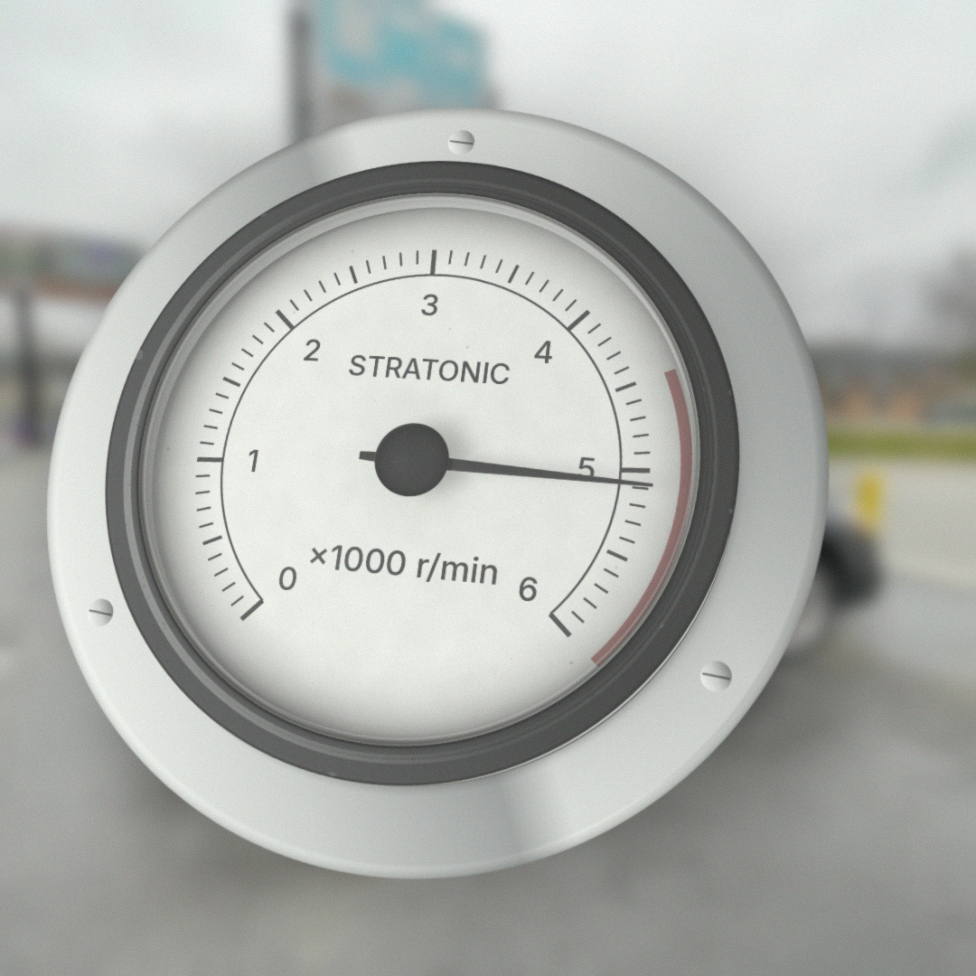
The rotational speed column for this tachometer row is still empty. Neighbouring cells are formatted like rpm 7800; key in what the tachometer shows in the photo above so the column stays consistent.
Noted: rpm 5100
